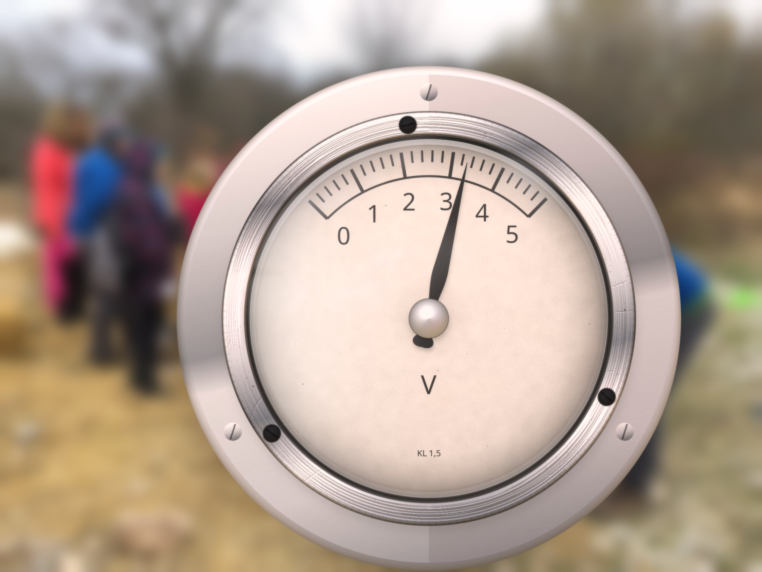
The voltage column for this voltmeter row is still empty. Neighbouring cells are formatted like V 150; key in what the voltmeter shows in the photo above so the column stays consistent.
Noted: V 3.3
